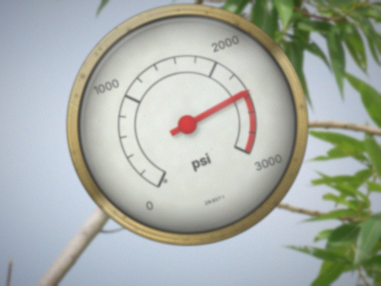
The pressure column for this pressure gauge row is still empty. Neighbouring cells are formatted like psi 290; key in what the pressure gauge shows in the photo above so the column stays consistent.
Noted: psi 2400
